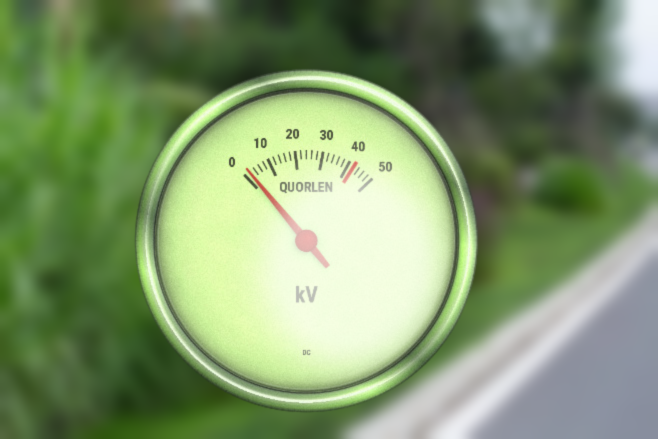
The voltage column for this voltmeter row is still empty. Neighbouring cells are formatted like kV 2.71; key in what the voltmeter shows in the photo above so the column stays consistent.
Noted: kV 2
